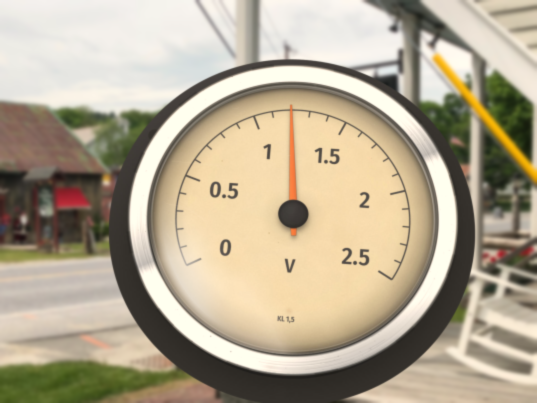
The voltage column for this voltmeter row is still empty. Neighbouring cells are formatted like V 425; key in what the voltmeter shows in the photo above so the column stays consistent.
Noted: V 1.2
